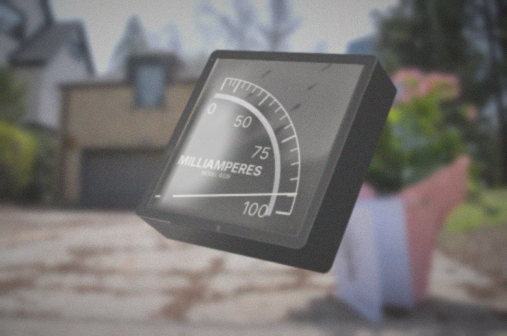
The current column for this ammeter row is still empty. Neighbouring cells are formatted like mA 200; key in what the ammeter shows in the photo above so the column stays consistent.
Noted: mA 95
